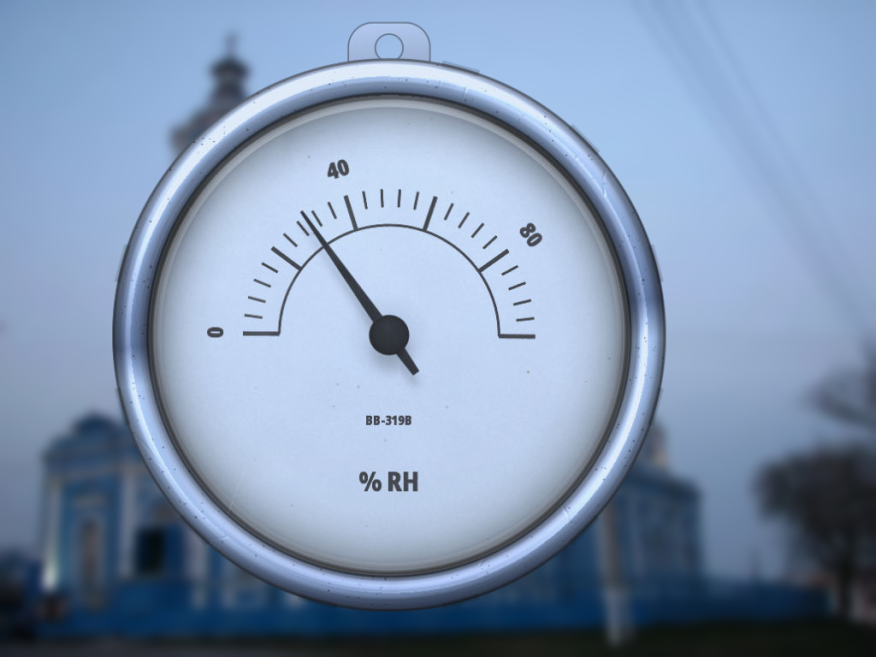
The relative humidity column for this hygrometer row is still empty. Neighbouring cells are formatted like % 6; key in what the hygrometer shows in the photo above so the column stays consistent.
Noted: % 30
